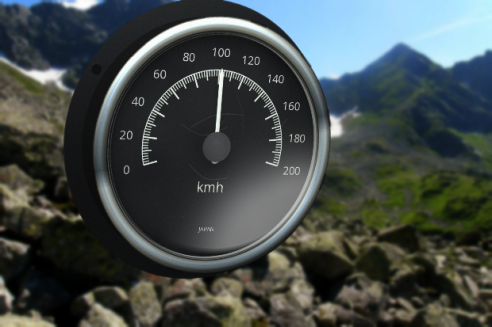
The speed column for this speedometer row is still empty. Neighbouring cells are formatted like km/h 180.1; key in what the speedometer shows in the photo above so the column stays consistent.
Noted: km/h 100
